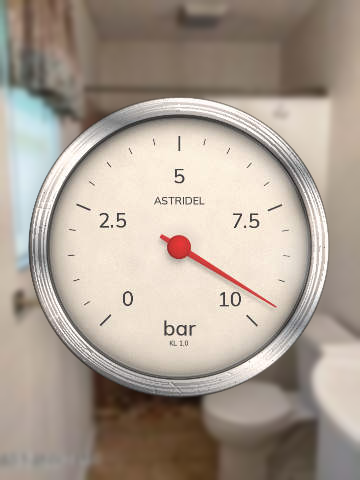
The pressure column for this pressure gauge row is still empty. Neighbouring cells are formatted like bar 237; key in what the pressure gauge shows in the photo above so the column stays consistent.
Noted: bar 9.5
